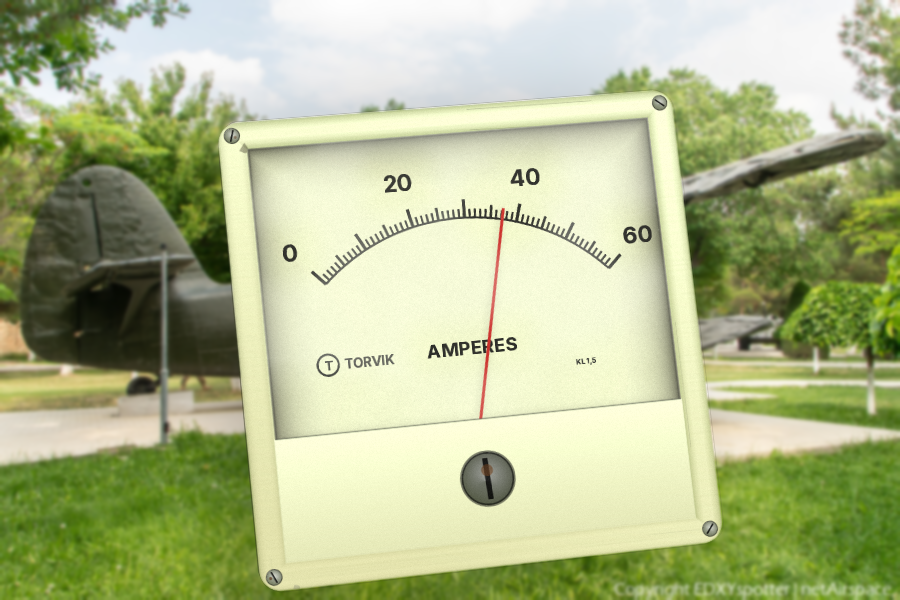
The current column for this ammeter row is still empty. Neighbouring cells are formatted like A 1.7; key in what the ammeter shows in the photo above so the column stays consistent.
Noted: A 37
